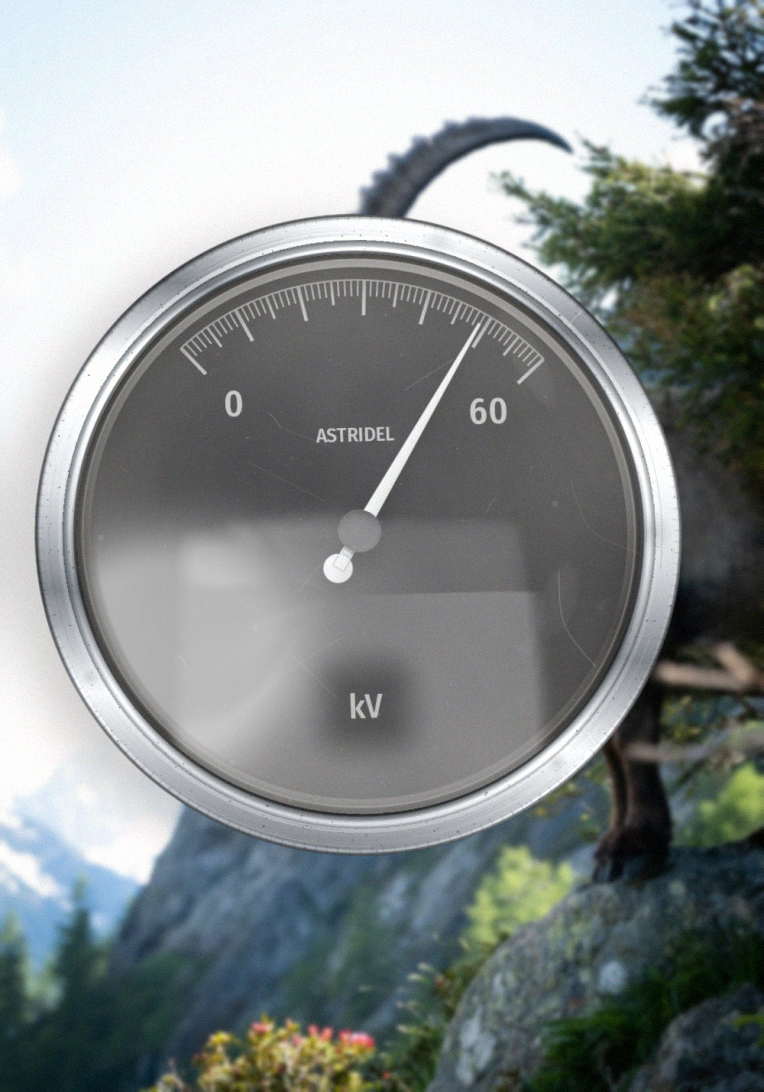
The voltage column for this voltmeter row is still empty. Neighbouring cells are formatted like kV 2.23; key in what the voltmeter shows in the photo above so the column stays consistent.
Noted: kV 49
